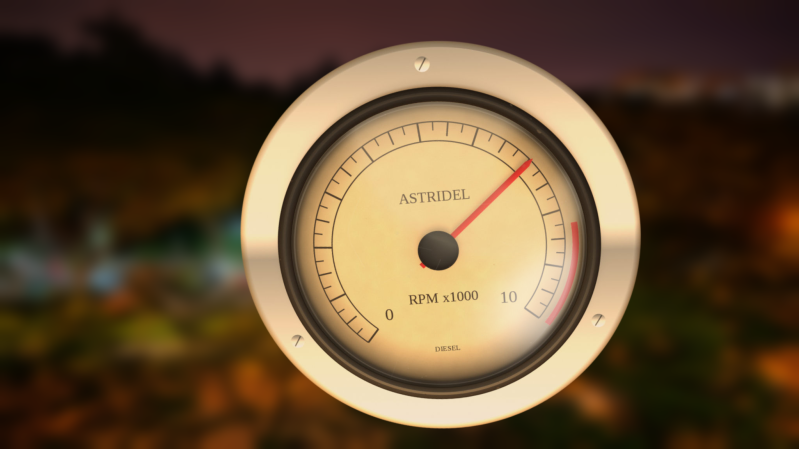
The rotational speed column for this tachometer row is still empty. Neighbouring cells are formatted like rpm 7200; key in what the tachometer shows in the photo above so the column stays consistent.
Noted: rpm 7000
